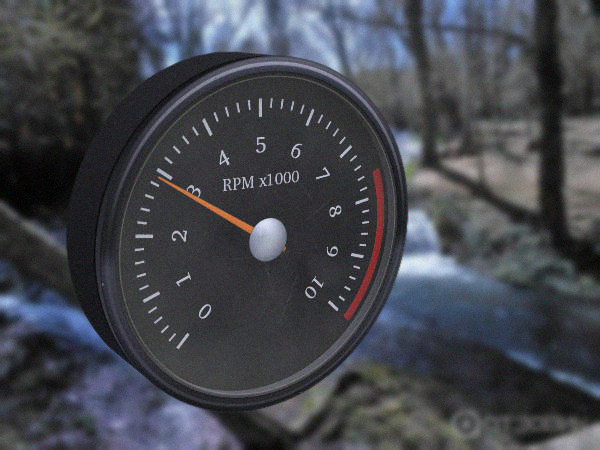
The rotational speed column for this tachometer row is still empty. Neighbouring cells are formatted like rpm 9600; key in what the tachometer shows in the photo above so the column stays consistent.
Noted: rpm 2900
